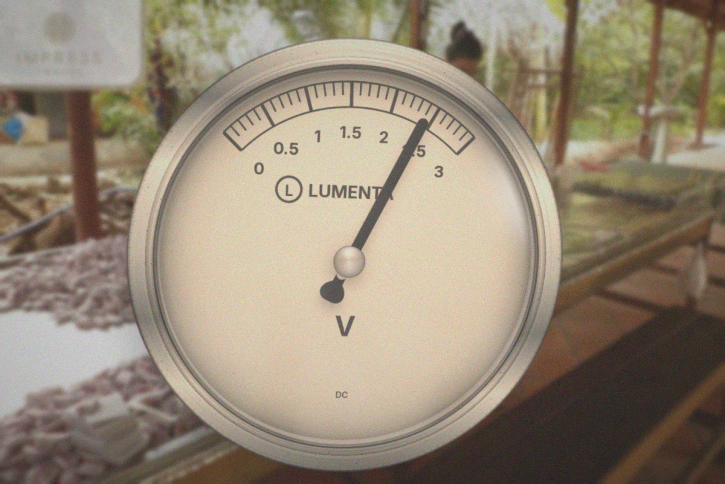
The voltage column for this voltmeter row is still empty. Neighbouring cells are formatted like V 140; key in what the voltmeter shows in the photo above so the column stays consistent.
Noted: V 2.4
